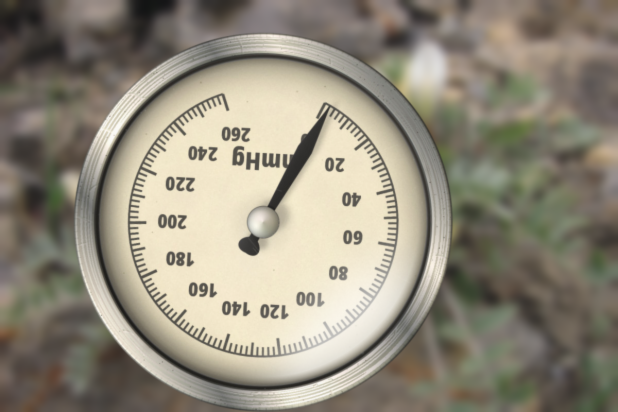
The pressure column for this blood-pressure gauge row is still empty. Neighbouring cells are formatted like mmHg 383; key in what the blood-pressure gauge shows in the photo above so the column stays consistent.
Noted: mmHg 2
